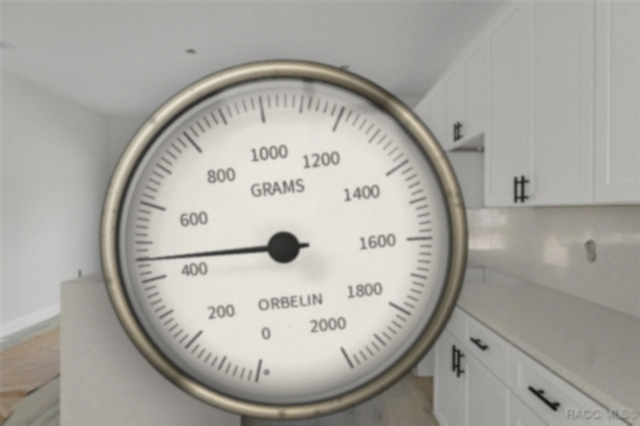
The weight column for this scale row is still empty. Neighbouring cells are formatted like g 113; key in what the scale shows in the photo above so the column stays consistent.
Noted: g 460
